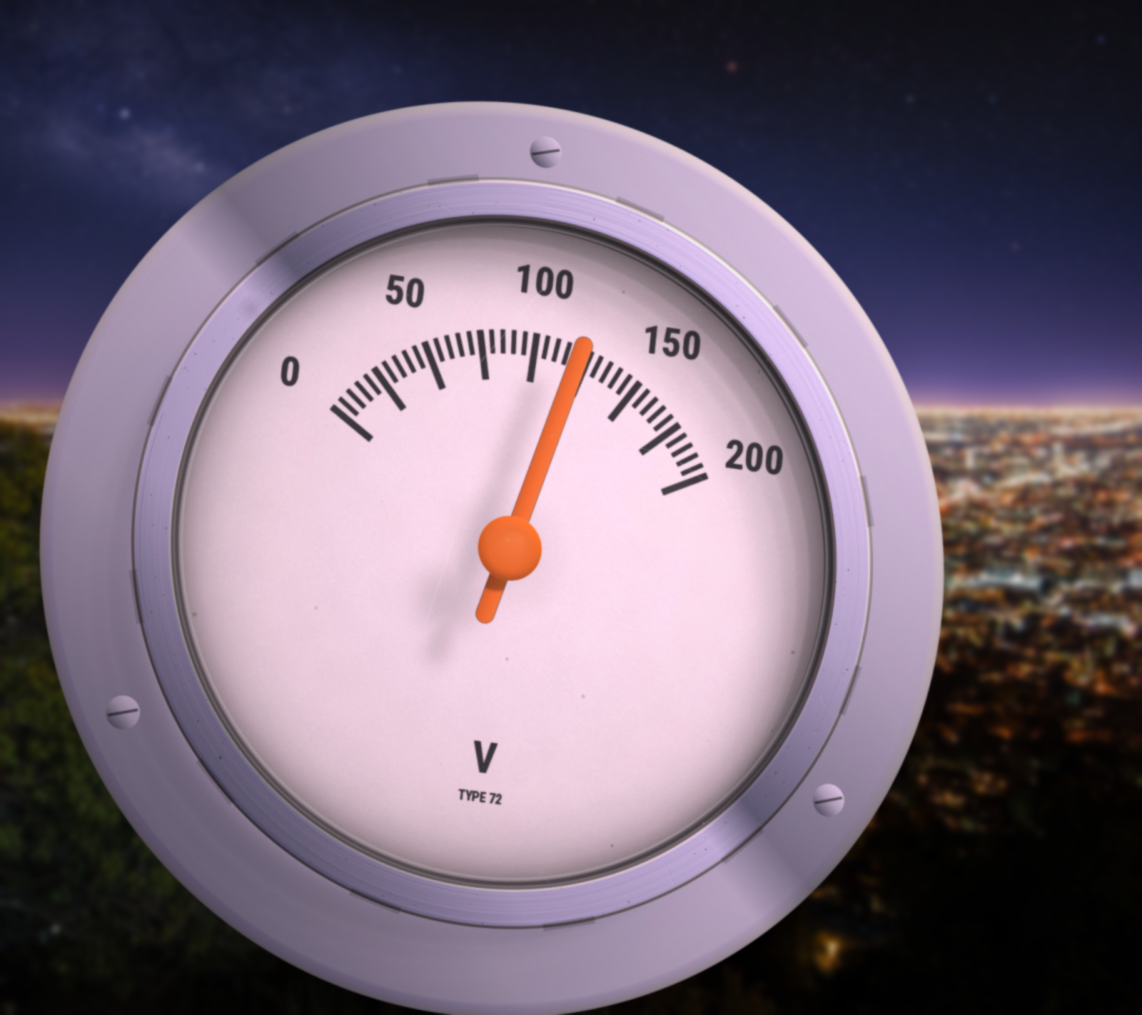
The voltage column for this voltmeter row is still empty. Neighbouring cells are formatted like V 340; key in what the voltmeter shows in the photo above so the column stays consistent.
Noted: V 120
